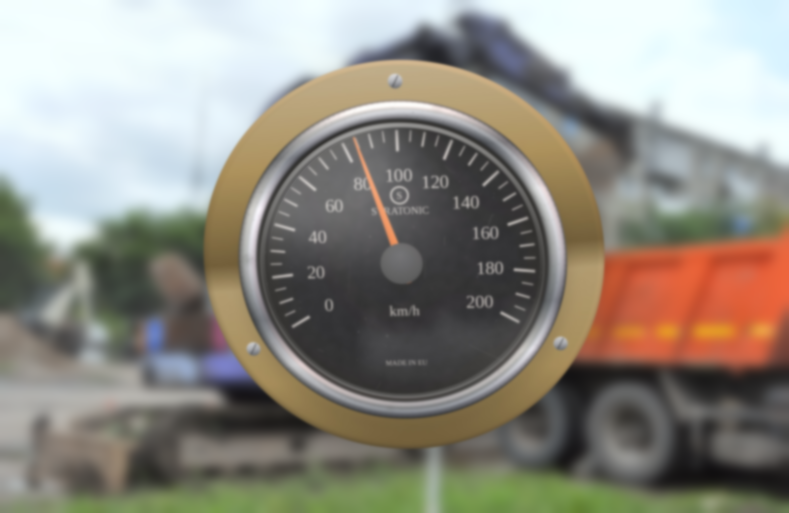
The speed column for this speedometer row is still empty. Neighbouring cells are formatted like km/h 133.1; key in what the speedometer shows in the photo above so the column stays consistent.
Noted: km/h 85
